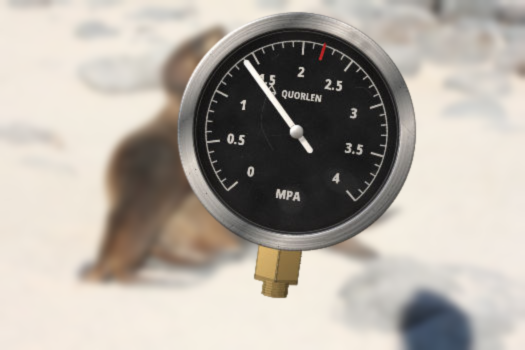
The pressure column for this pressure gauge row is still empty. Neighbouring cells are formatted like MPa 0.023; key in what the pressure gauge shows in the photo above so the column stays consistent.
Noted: MPa 1.4
